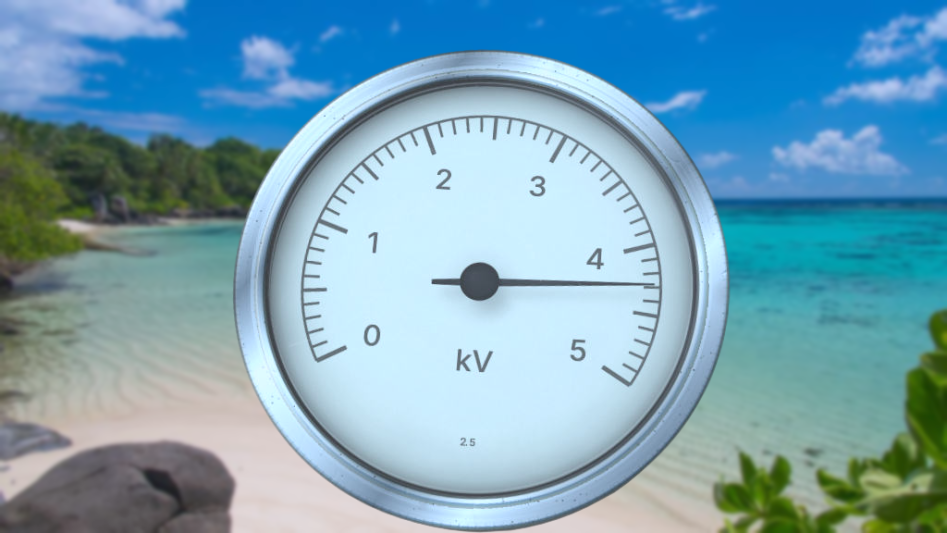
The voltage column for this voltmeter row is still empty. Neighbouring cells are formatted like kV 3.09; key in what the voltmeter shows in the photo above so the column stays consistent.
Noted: kV 4.3
